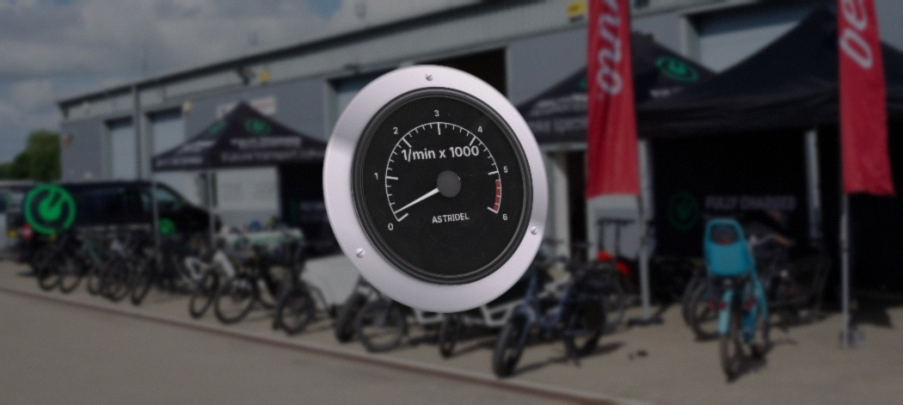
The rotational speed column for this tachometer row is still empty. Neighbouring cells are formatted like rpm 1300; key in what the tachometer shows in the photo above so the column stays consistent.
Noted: rpm 200
